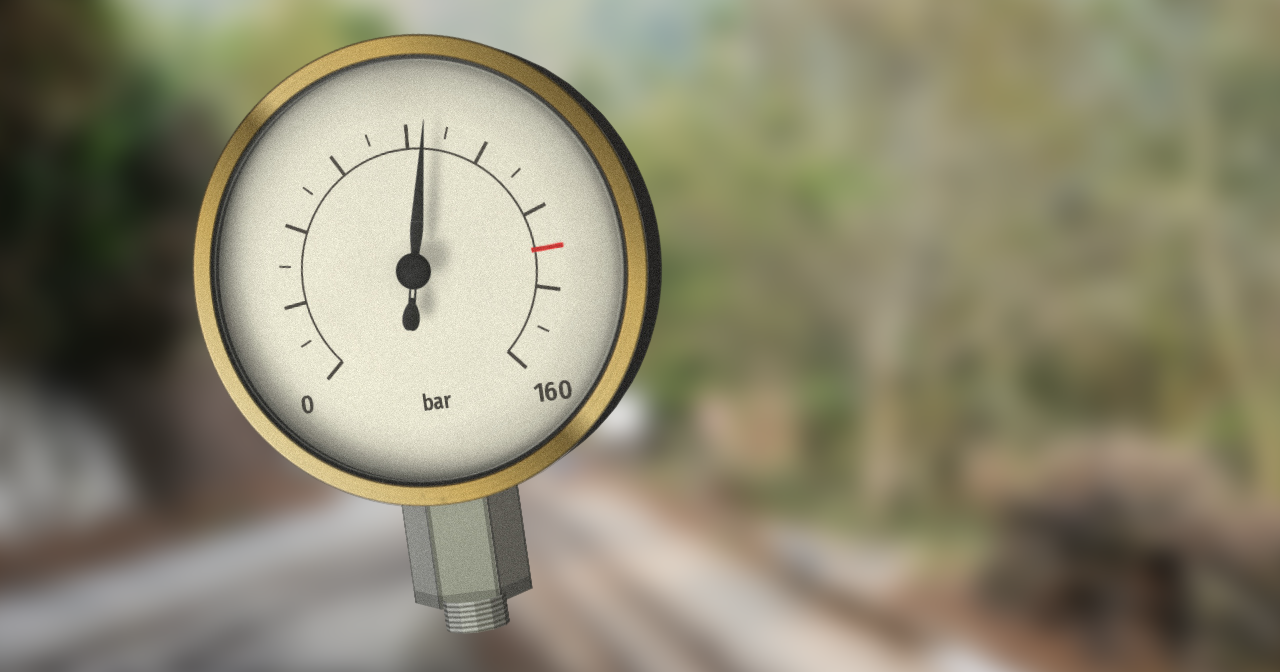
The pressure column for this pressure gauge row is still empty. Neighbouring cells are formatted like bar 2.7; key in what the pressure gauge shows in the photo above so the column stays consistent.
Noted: bar 85
